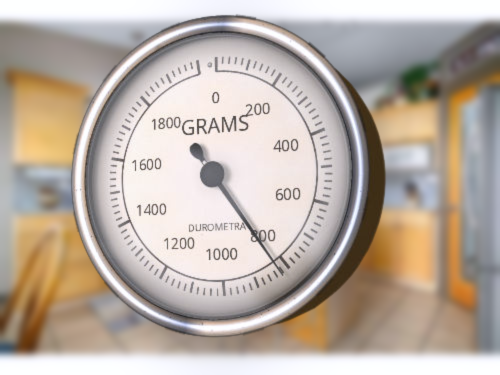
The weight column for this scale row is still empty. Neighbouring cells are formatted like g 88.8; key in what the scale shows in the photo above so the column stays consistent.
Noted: g 820
